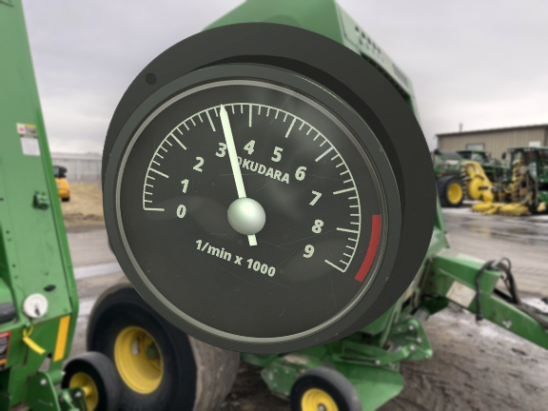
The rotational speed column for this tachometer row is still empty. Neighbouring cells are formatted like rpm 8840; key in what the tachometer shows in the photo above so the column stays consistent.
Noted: rpm 3400
